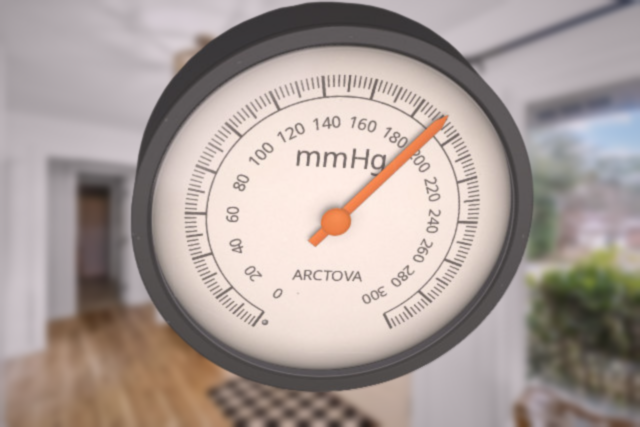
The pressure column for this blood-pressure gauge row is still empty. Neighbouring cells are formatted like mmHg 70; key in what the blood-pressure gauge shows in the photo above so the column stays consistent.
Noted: mmHg 190
